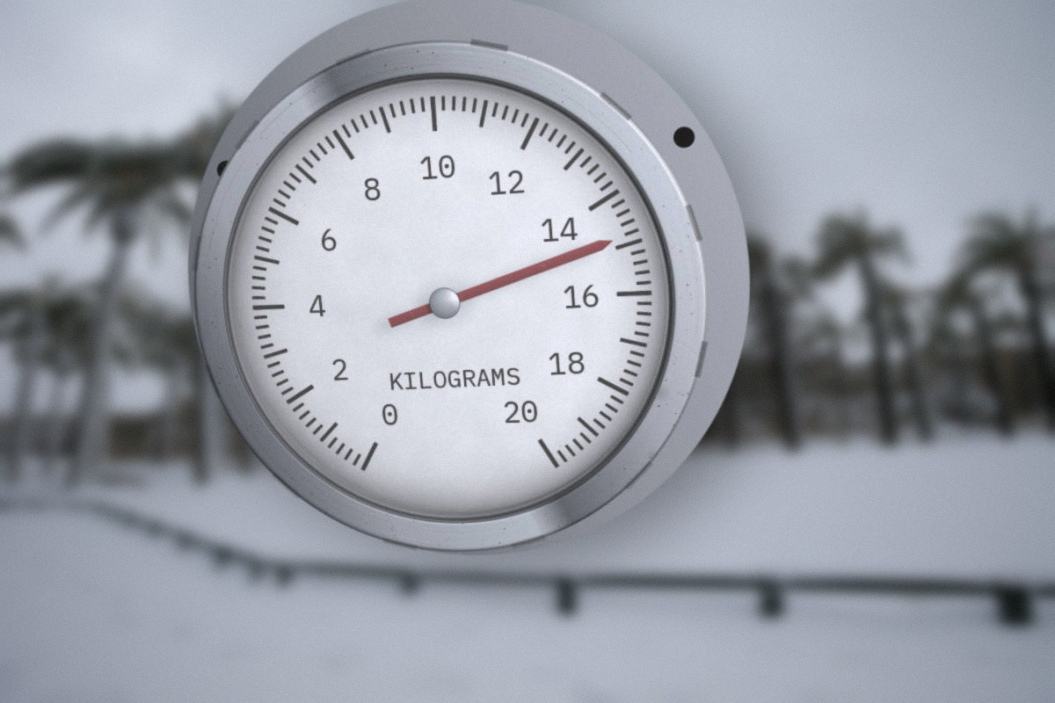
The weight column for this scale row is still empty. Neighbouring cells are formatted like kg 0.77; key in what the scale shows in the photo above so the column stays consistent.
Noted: kg 14.8
